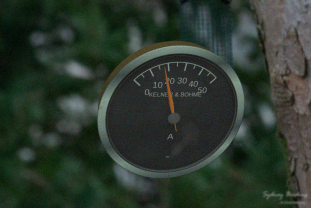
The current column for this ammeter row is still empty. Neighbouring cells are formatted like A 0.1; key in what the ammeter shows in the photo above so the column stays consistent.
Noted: A 17.5
